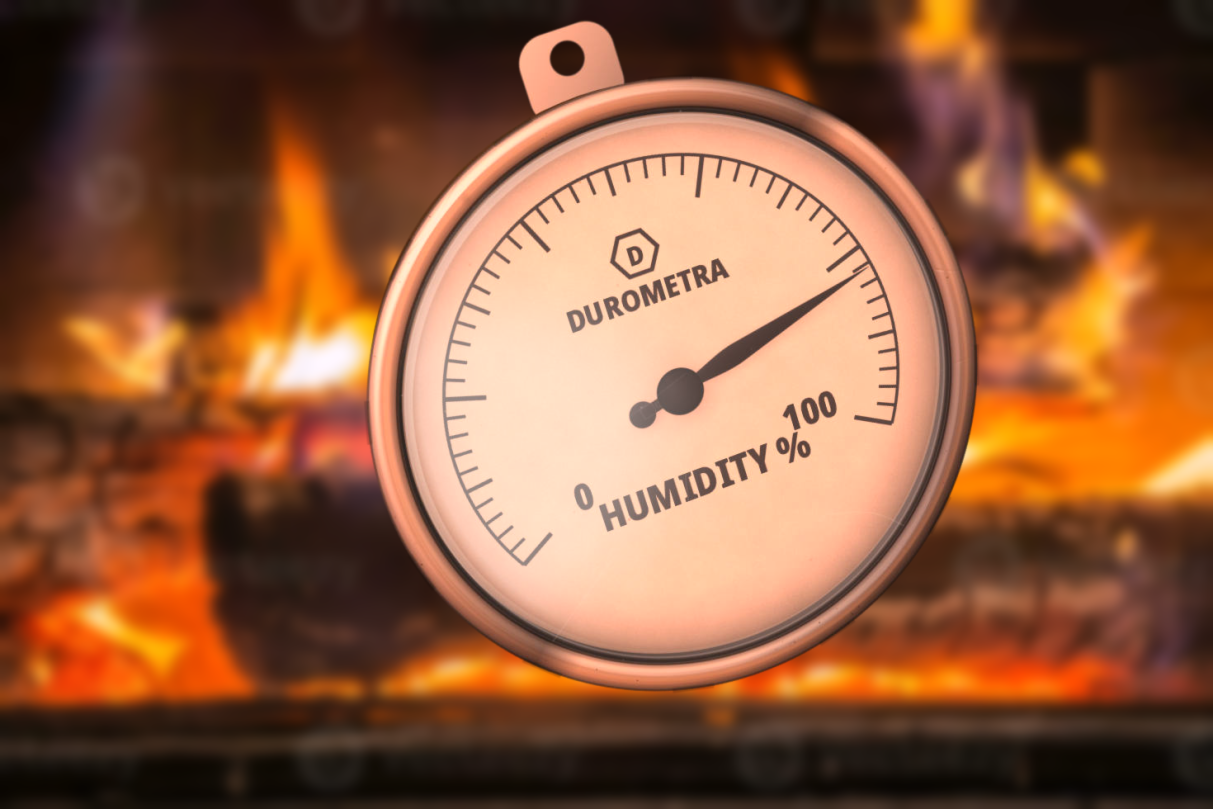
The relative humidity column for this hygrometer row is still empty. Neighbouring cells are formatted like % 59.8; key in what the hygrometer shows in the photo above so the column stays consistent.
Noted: % 82
